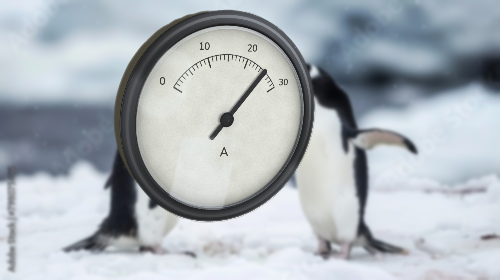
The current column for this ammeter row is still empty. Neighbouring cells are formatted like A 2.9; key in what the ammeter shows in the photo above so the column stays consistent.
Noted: A 25
